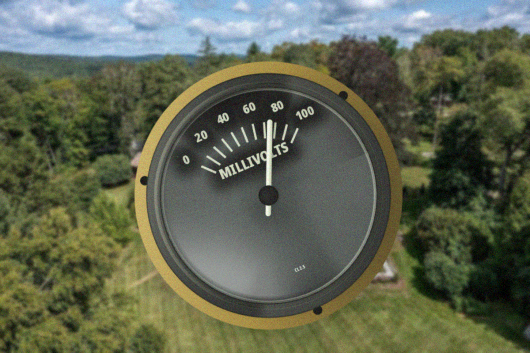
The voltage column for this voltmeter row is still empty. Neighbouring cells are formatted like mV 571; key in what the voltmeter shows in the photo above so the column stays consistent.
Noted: mV 75
